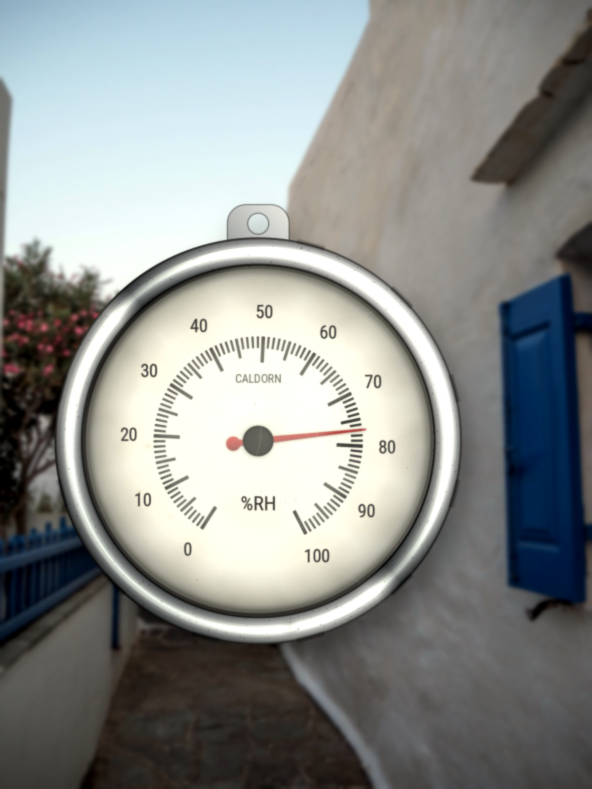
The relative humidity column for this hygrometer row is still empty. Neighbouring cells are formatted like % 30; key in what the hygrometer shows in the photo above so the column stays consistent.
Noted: % 77
